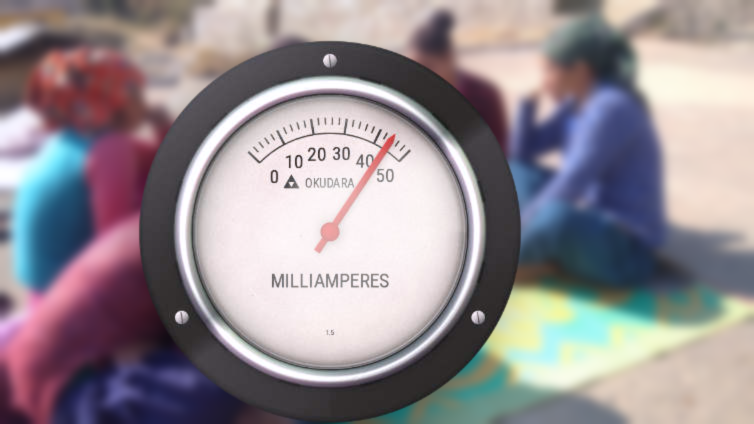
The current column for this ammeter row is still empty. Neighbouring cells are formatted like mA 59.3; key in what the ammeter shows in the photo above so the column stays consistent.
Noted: mA 44
